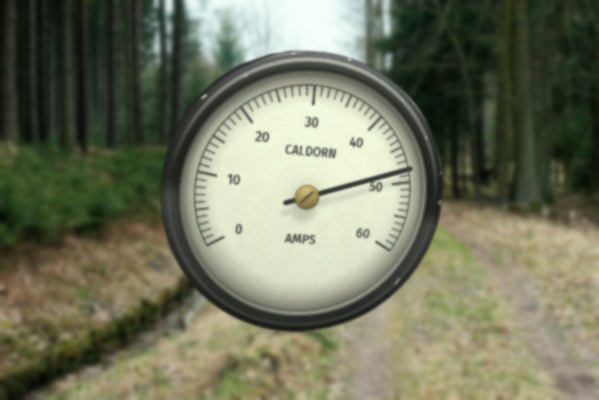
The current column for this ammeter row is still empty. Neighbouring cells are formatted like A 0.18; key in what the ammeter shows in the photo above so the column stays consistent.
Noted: A 48
